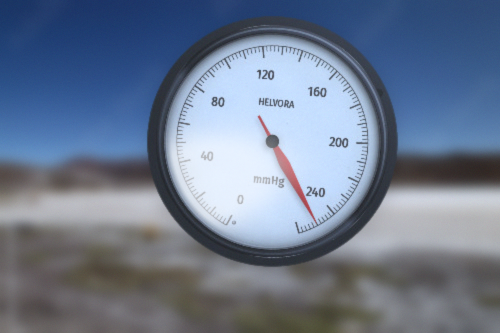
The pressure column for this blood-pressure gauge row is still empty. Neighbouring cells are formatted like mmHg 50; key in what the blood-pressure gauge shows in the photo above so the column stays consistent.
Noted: mmHg 250
